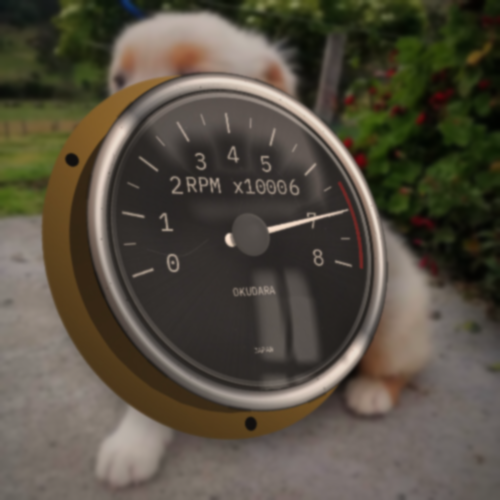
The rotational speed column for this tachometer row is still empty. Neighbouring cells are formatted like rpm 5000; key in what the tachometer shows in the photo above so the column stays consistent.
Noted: rpm 7000
